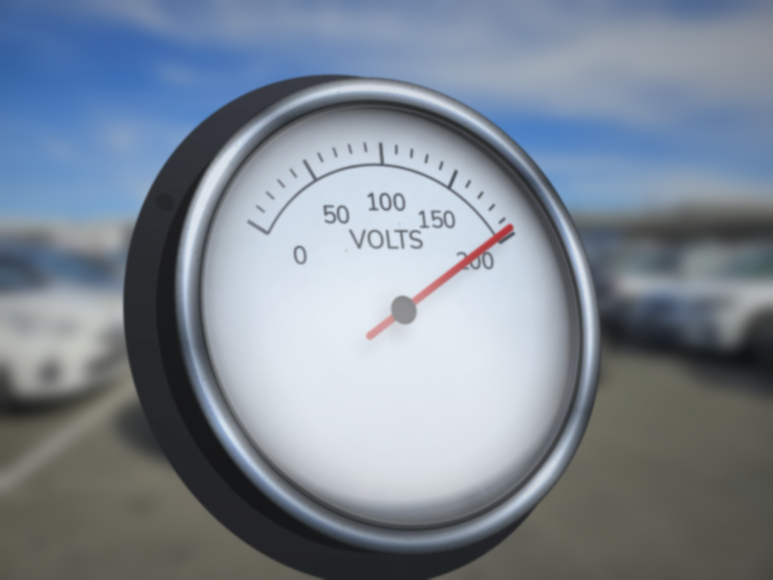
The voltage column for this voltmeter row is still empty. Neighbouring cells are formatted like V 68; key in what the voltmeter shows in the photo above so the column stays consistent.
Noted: V 195
